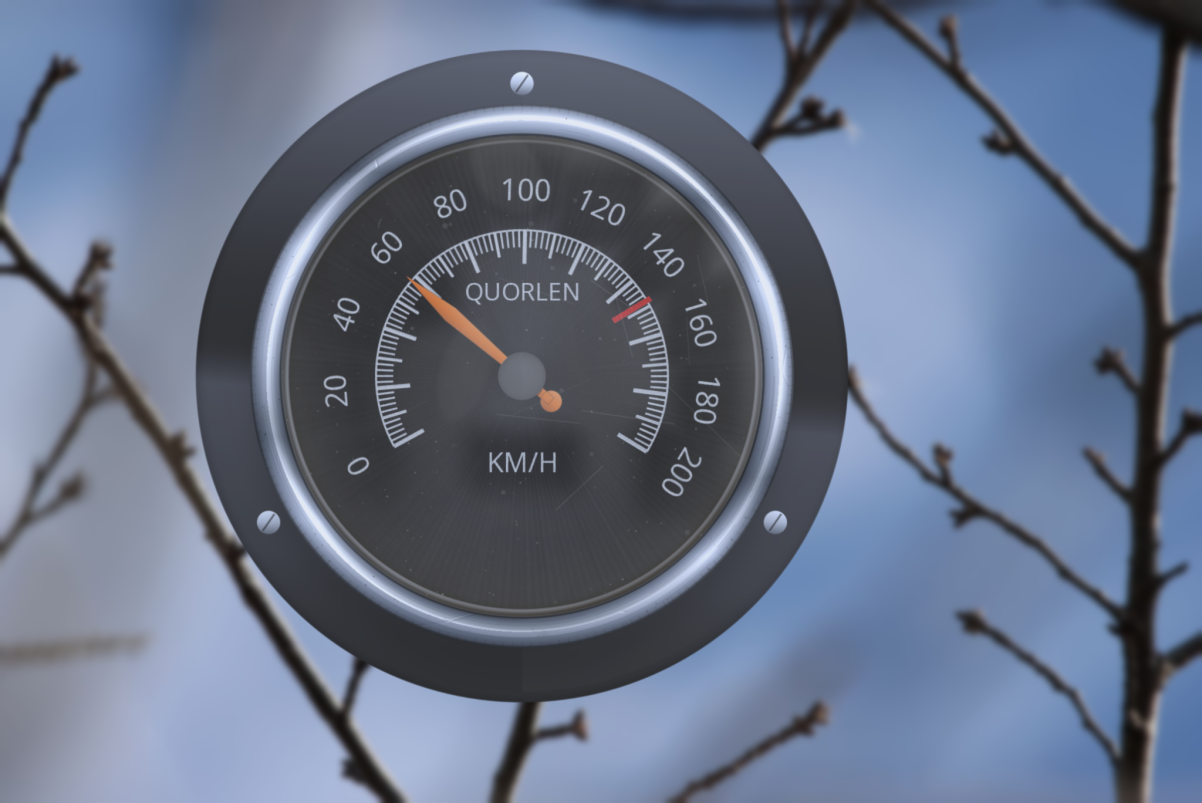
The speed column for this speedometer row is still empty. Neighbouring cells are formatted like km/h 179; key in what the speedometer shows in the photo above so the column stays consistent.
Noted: km/h 58
